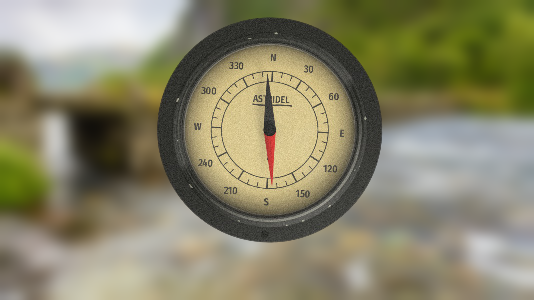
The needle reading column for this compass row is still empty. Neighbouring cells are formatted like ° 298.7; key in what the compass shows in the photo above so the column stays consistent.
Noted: ° 175
